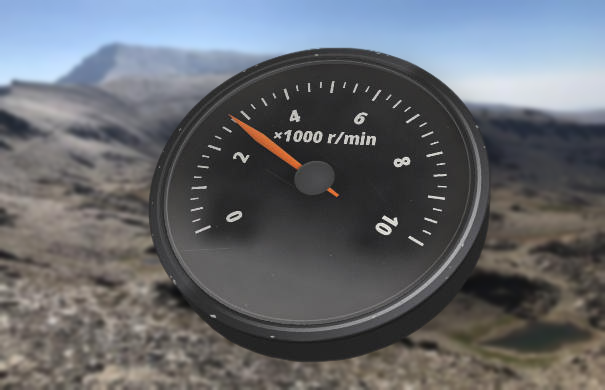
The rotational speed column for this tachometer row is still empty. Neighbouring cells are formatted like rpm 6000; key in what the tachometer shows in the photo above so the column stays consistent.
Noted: rpm 2750
